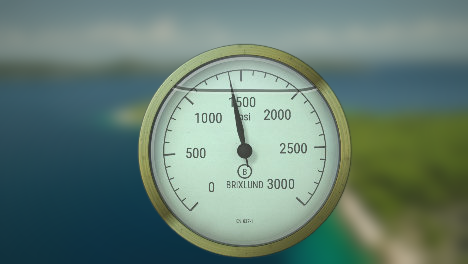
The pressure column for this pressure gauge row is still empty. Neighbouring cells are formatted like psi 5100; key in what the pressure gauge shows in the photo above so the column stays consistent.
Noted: psi 1400
